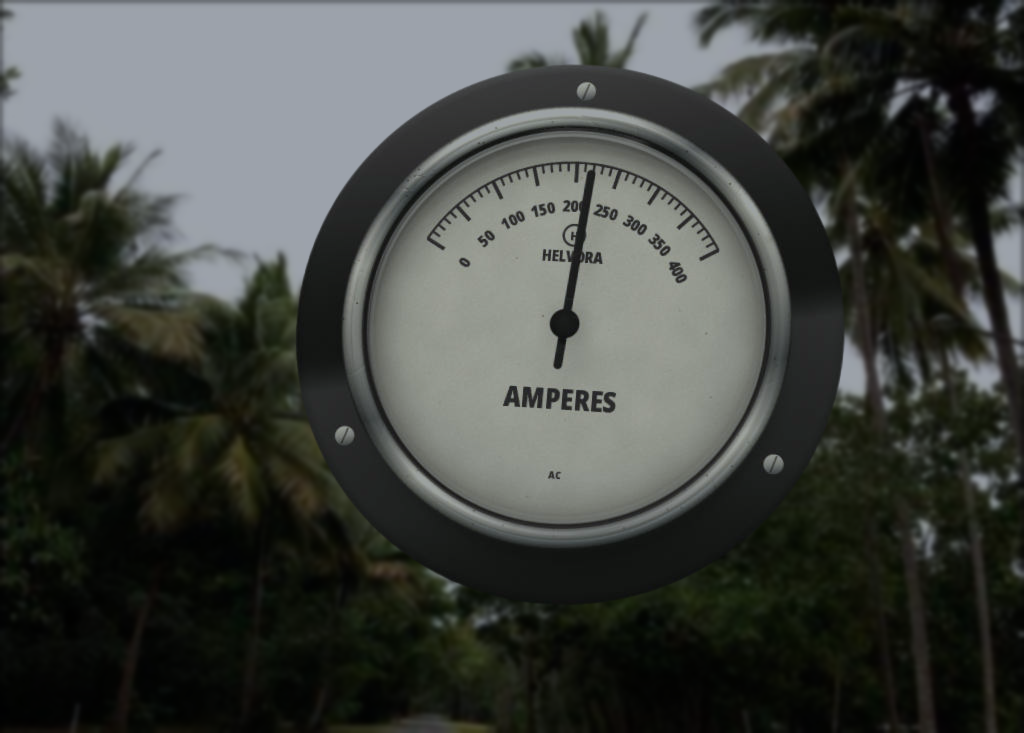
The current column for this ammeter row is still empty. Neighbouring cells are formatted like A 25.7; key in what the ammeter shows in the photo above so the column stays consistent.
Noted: A 220
